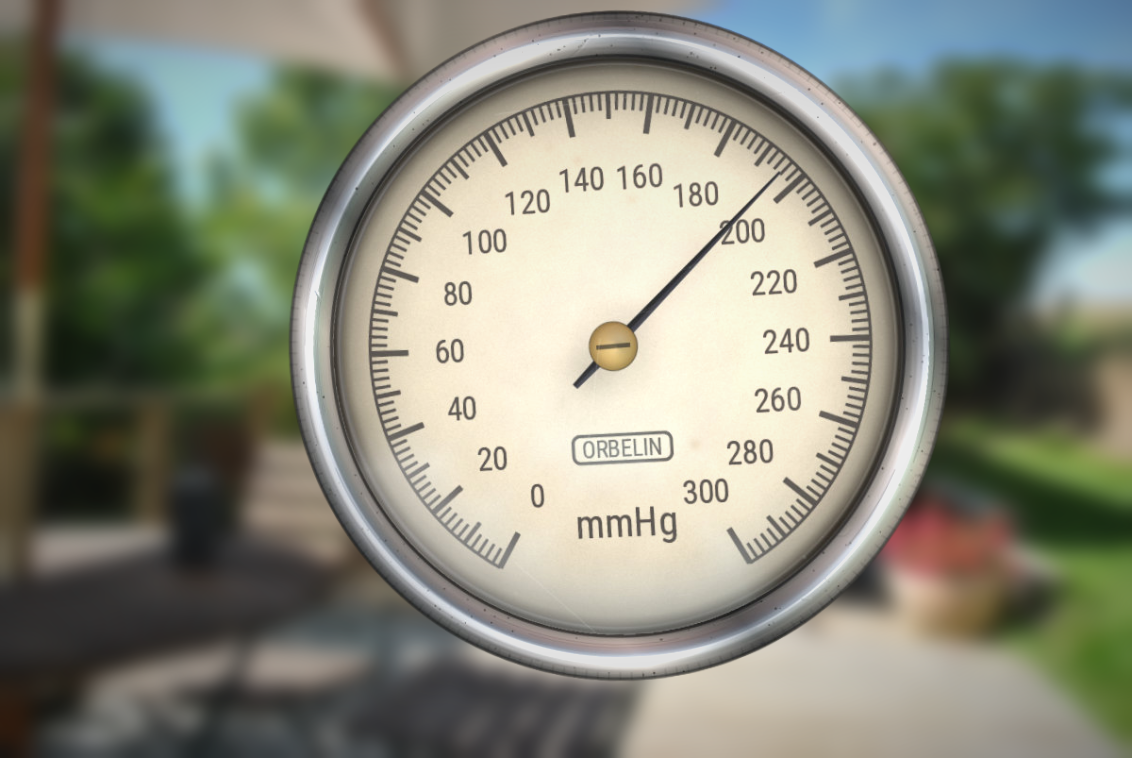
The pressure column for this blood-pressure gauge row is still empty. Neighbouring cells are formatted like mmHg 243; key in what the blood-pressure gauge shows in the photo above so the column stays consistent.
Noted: mmHg 196
